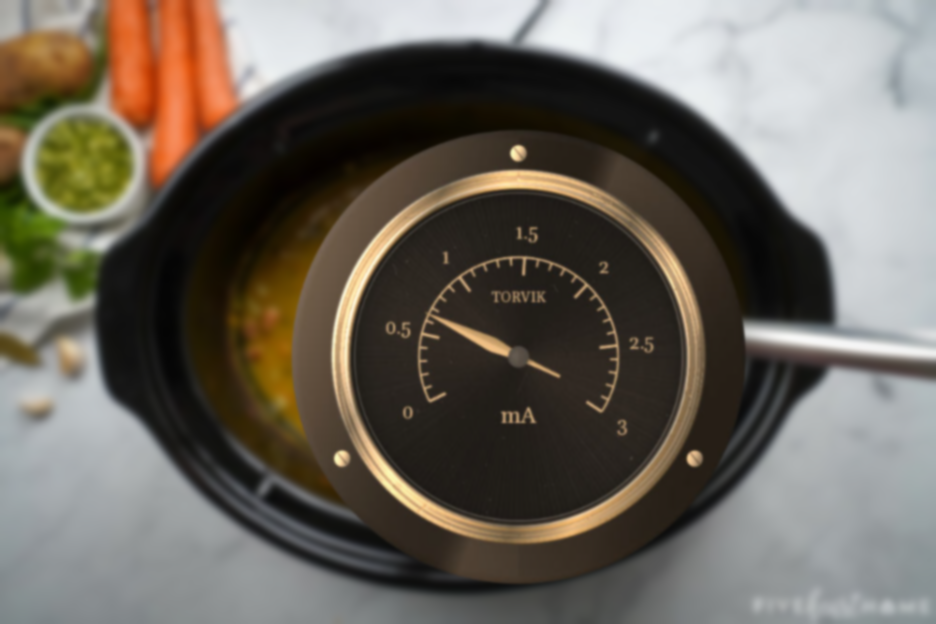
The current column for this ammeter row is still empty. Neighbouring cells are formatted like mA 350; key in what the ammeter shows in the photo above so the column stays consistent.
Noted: mA 0.65
